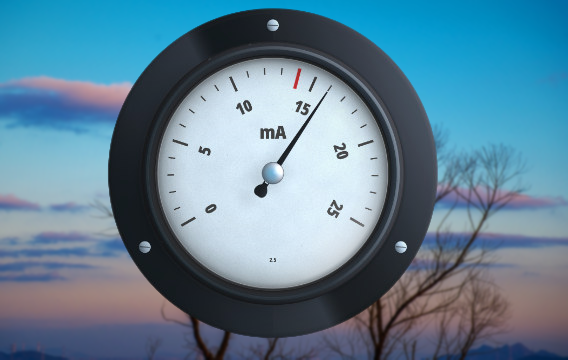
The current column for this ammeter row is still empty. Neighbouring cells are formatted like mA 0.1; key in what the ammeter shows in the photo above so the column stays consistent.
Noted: mA 16
